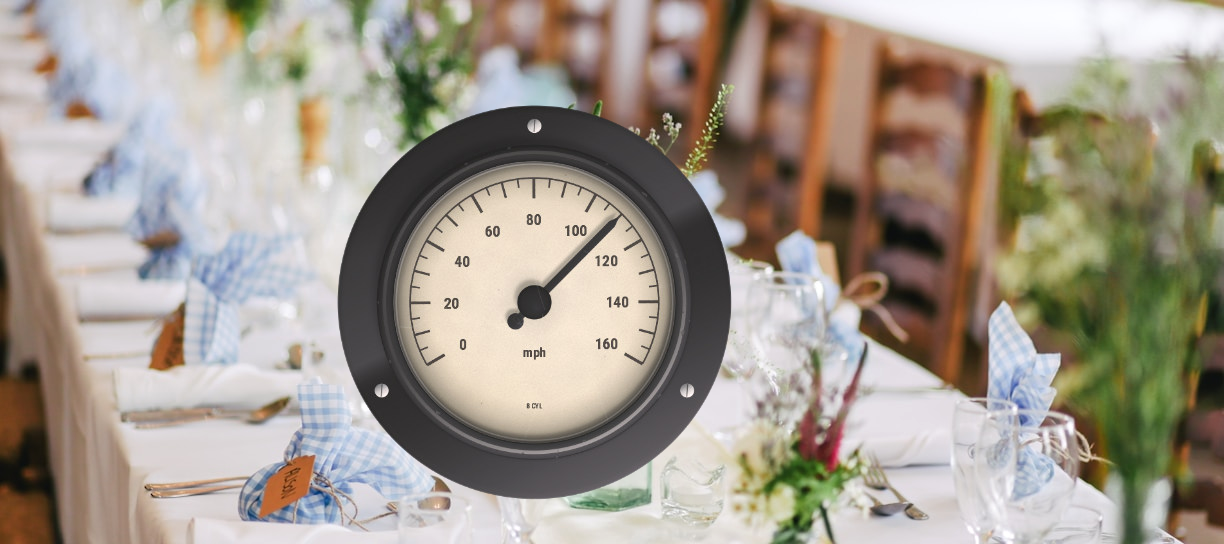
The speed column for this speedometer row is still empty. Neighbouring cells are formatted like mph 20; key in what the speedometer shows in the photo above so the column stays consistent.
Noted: mph 110
